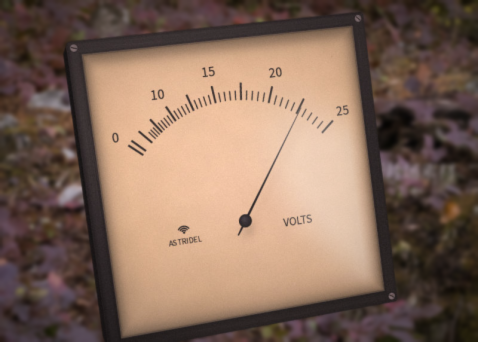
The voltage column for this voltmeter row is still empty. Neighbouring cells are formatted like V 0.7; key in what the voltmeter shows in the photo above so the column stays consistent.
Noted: V 22.5
